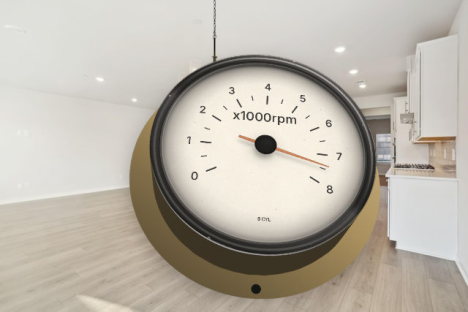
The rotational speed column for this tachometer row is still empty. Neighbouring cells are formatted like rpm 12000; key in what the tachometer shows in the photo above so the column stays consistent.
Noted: rpm 7500
